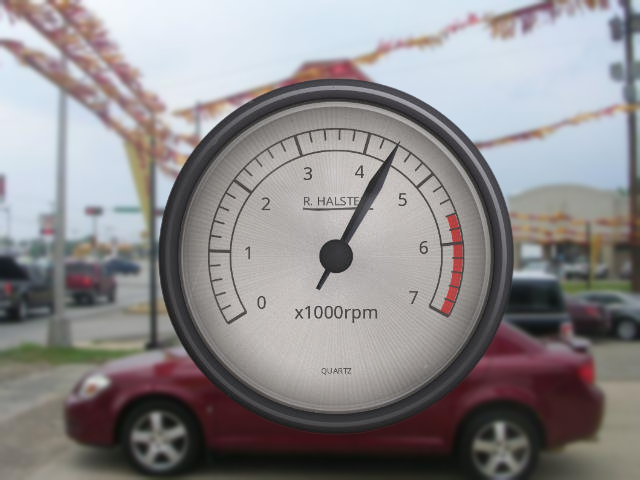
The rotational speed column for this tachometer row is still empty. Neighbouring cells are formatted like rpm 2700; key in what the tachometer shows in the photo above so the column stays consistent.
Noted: rpm 4400
